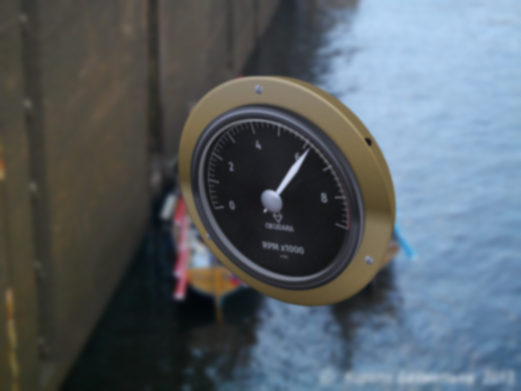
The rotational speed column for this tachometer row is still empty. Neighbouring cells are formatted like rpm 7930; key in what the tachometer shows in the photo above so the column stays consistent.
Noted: rpm 6200
